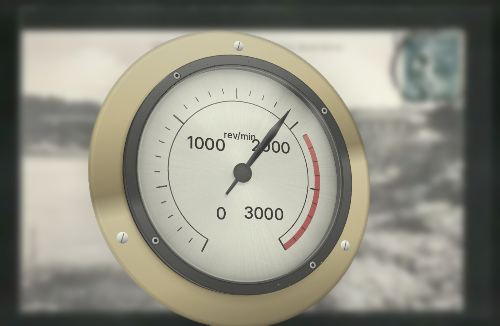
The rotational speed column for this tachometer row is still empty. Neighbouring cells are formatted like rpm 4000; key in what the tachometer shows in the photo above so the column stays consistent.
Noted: rpm 1900
